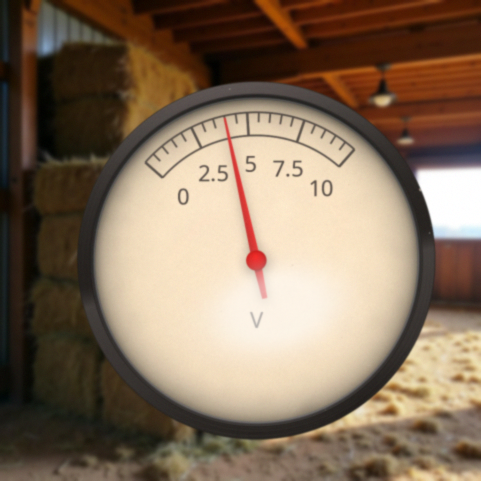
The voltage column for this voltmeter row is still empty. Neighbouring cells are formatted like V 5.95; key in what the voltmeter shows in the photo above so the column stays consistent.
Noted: V 4
